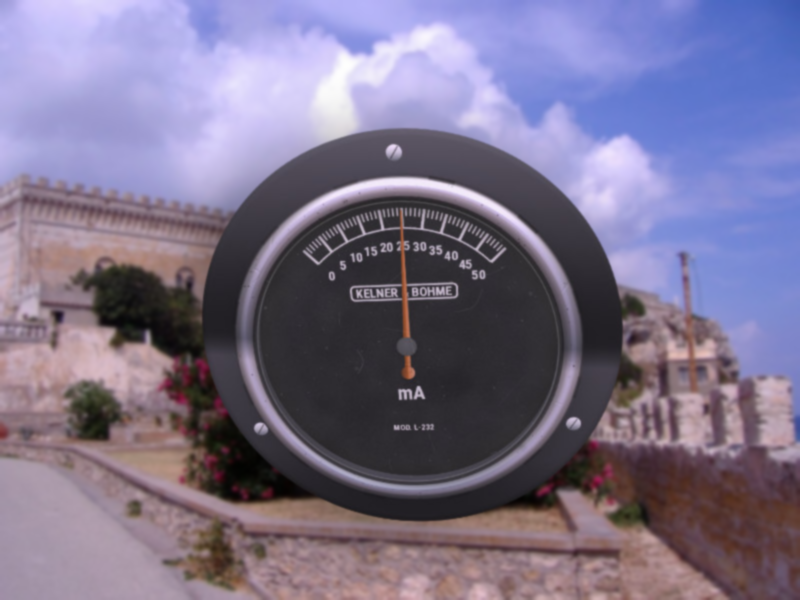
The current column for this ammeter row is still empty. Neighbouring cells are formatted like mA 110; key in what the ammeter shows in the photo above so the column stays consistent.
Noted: mA 25
